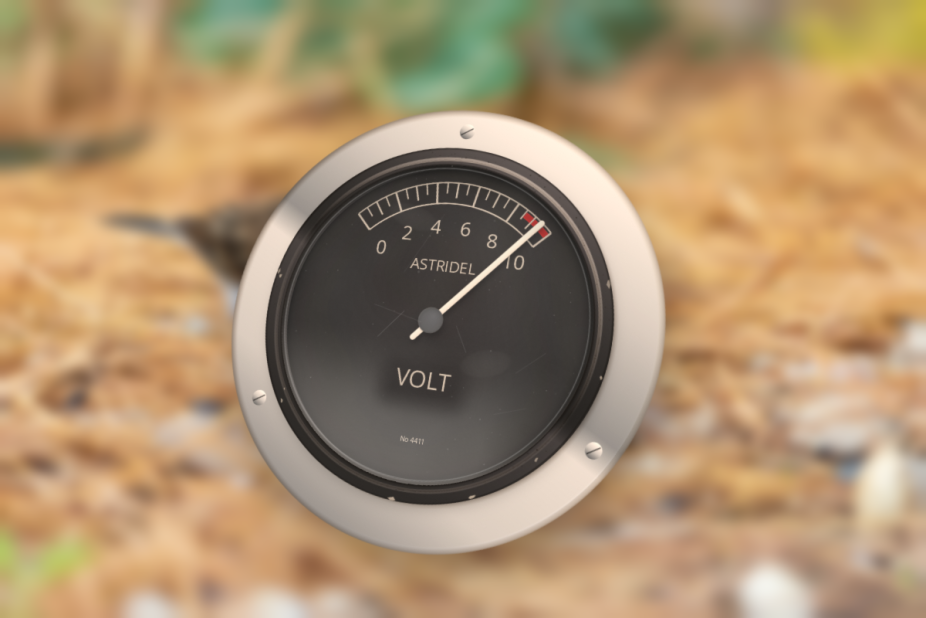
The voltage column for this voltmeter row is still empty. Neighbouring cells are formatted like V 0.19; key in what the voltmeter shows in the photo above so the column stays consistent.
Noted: V 9.5
